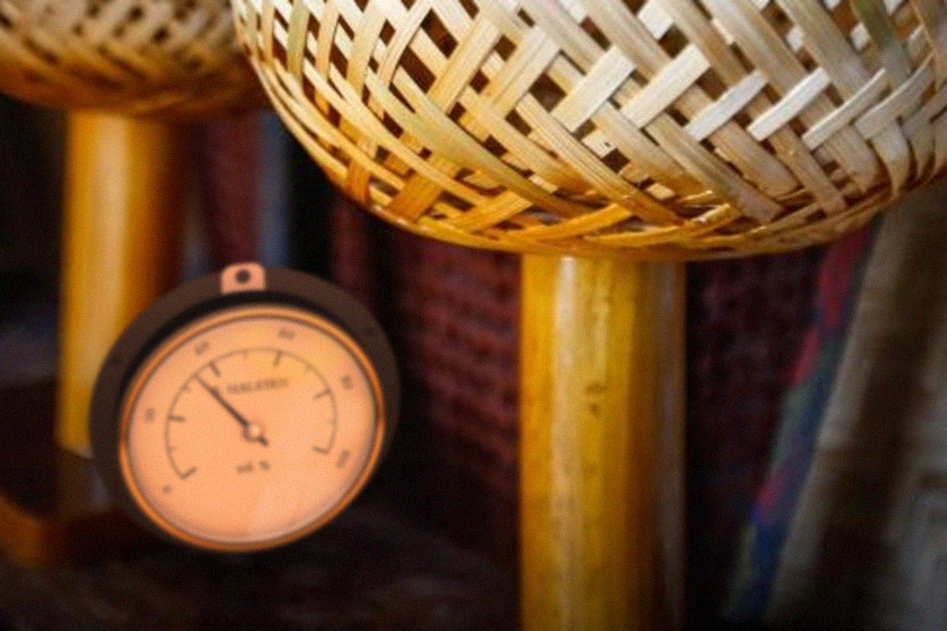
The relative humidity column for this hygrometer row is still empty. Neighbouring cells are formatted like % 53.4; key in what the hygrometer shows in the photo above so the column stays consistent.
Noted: % 35
